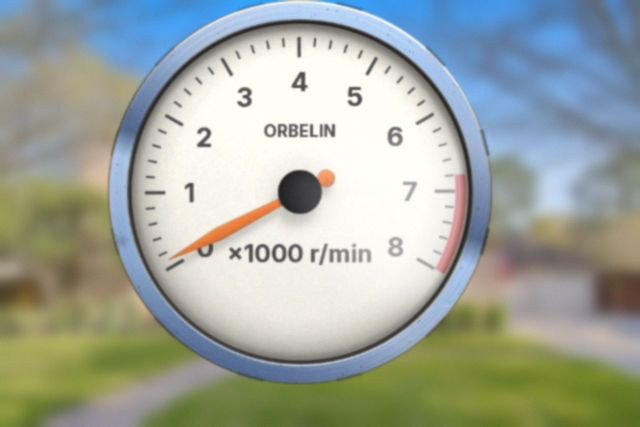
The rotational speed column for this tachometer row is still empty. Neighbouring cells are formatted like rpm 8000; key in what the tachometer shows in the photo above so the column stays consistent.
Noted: rpm 100
